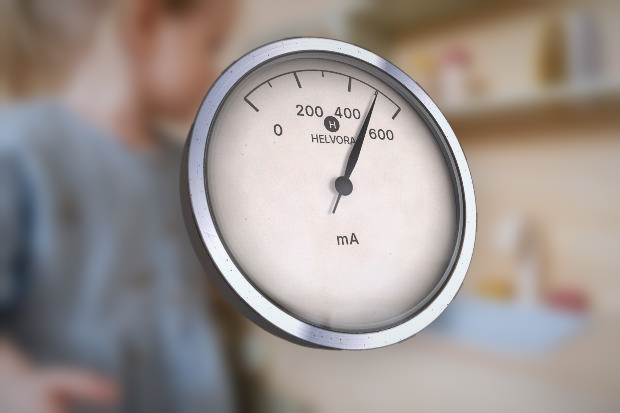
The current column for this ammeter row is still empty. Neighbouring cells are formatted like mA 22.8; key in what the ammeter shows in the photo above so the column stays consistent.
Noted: mA 500
